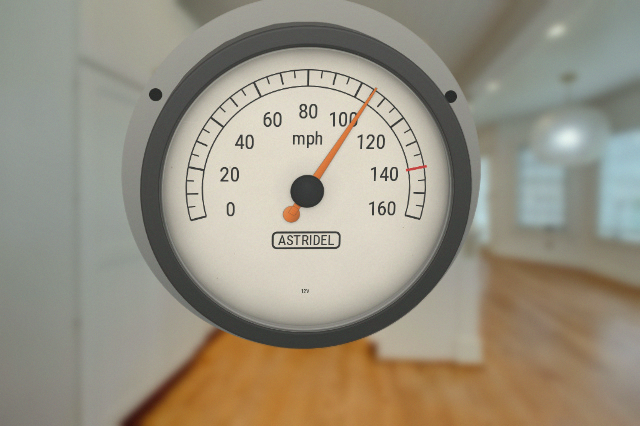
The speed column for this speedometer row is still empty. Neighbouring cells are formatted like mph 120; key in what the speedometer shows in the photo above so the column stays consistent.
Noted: mph 105
